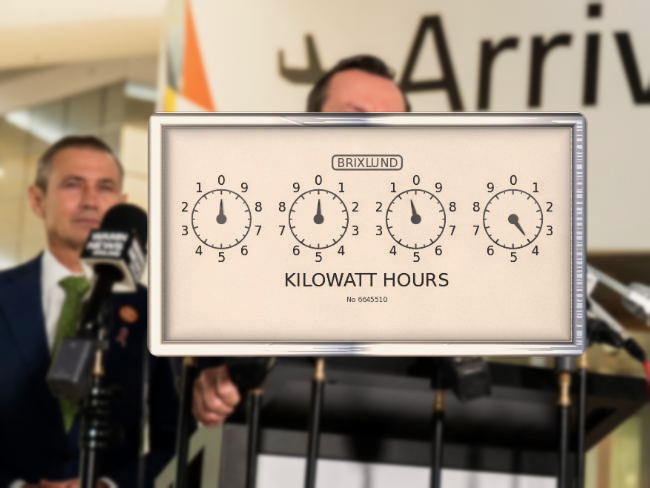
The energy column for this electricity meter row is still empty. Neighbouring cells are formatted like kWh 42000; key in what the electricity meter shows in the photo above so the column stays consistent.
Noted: kWh 4
